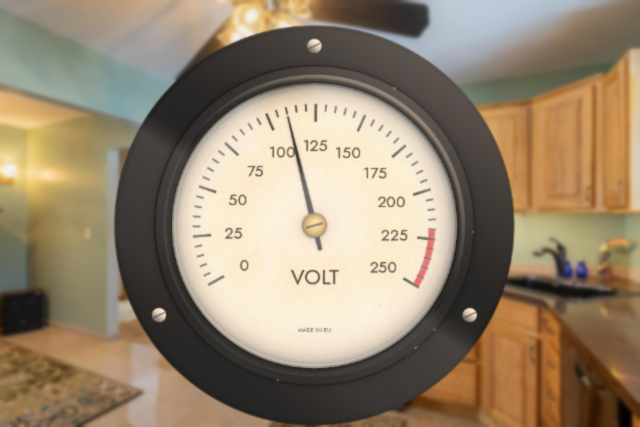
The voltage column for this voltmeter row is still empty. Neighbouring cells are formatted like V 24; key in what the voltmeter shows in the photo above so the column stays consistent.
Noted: V 110
